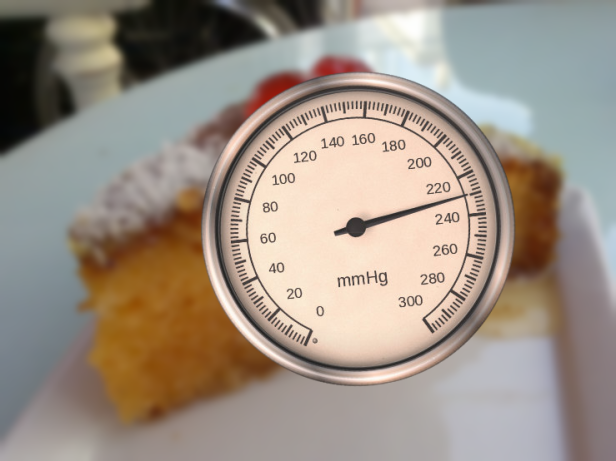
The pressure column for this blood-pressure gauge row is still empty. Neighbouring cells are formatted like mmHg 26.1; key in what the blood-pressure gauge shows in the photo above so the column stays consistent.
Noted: mmHg 230
